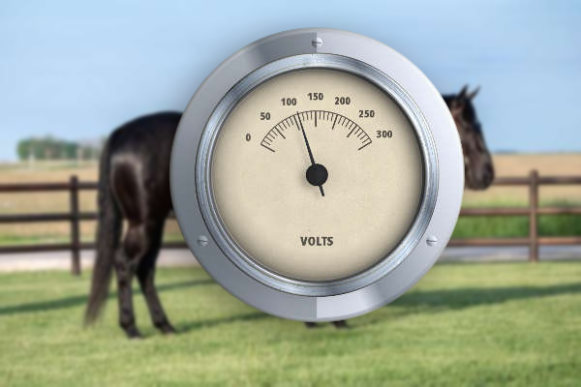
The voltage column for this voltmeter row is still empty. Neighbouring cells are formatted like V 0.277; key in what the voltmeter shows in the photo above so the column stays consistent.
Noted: V 110
